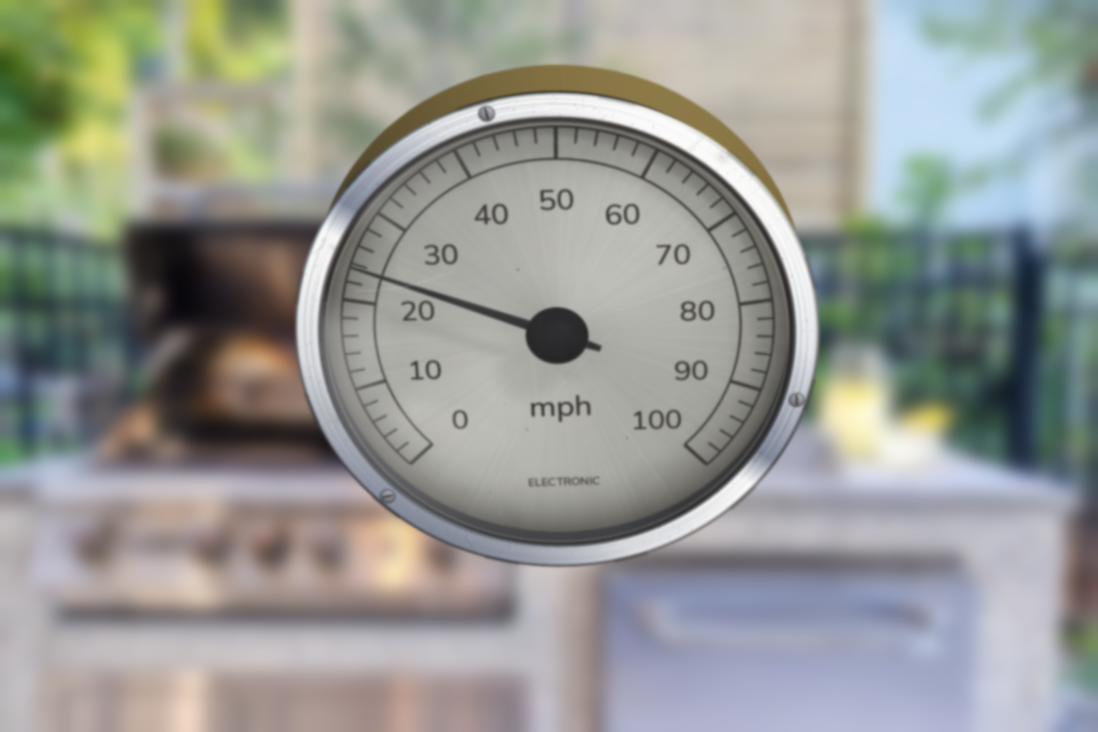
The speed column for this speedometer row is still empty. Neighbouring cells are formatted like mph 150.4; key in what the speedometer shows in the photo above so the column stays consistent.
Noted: mph 24
